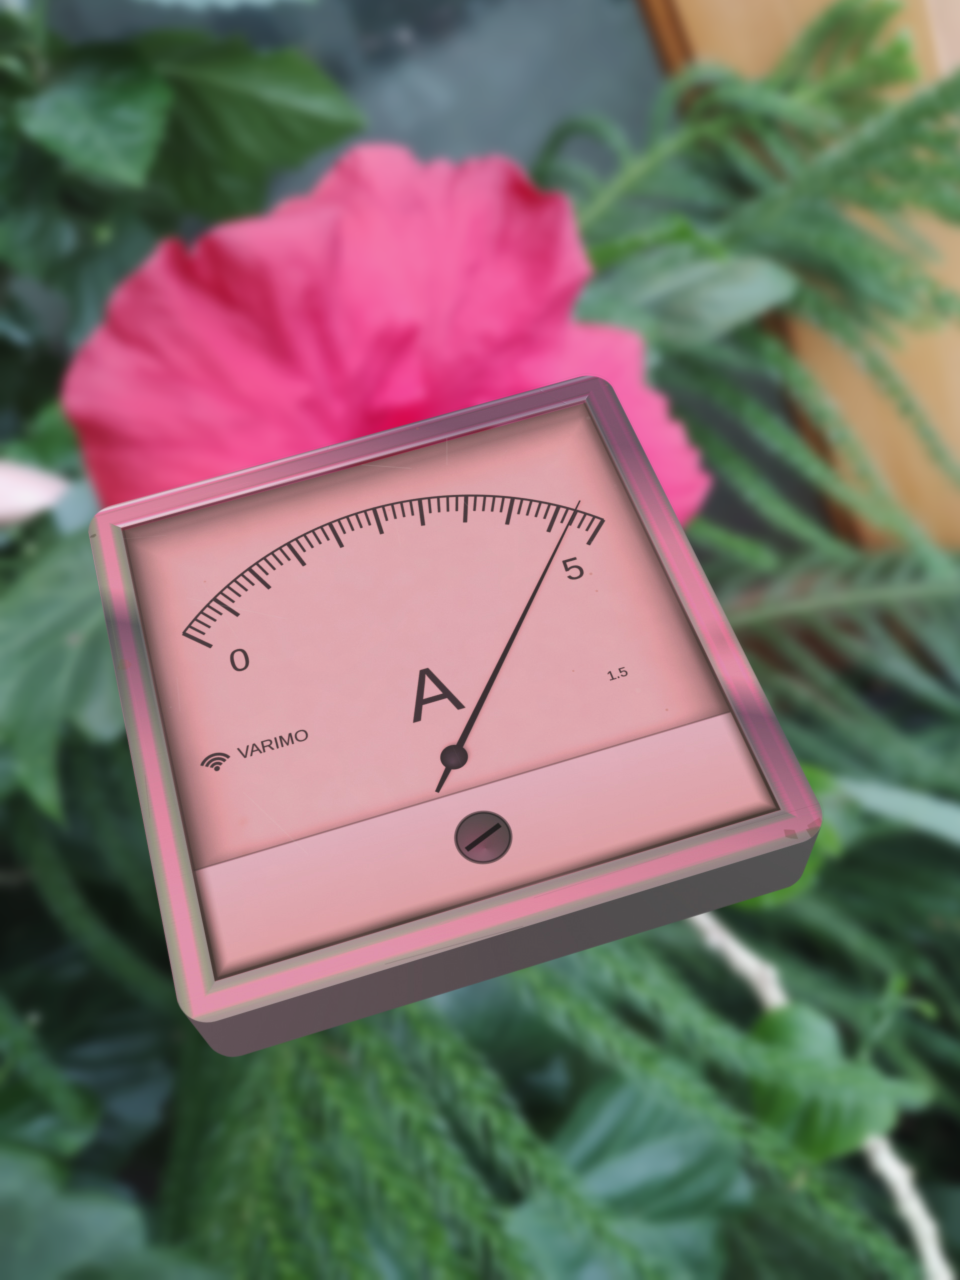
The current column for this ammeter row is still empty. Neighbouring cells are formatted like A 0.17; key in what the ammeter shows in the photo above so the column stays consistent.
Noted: A 4.7
